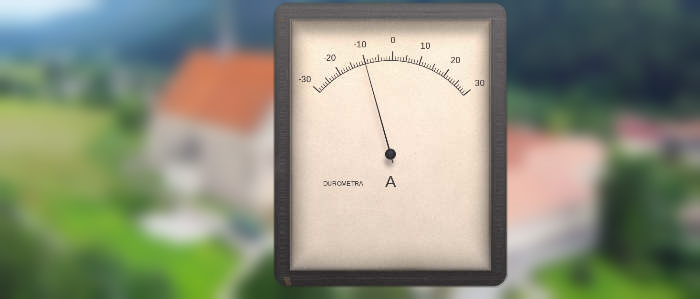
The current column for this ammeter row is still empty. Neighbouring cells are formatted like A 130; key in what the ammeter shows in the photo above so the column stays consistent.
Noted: A -10
